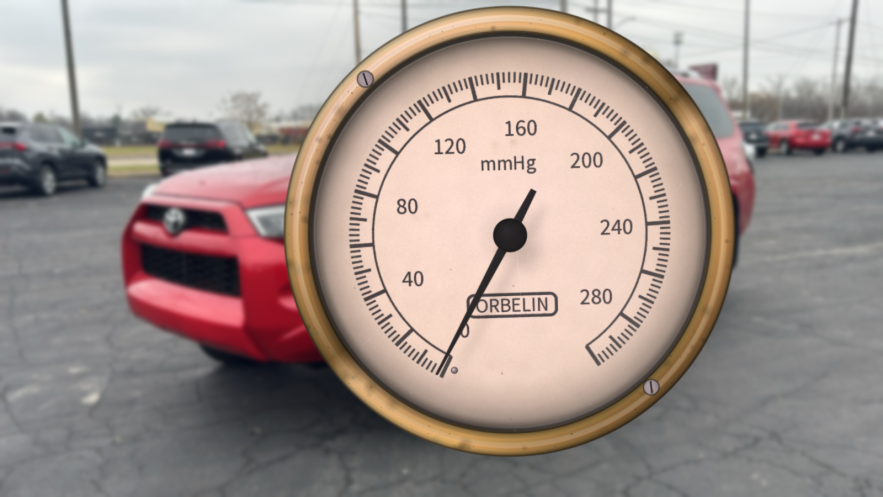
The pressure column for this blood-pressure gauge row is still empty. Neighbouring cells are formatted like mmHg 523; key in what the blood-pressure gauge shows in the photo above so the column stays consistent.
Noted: mmHg 2
